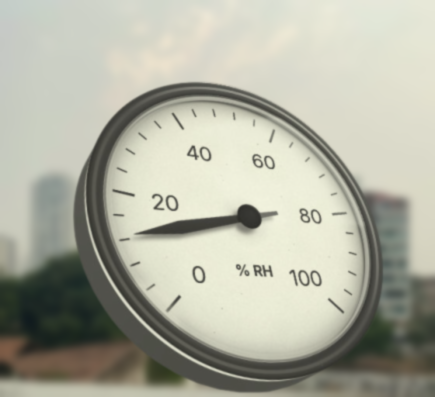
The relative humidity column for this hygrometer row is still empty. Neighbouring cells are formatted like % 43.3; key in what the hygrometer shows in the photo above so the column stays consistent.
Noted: % 12
